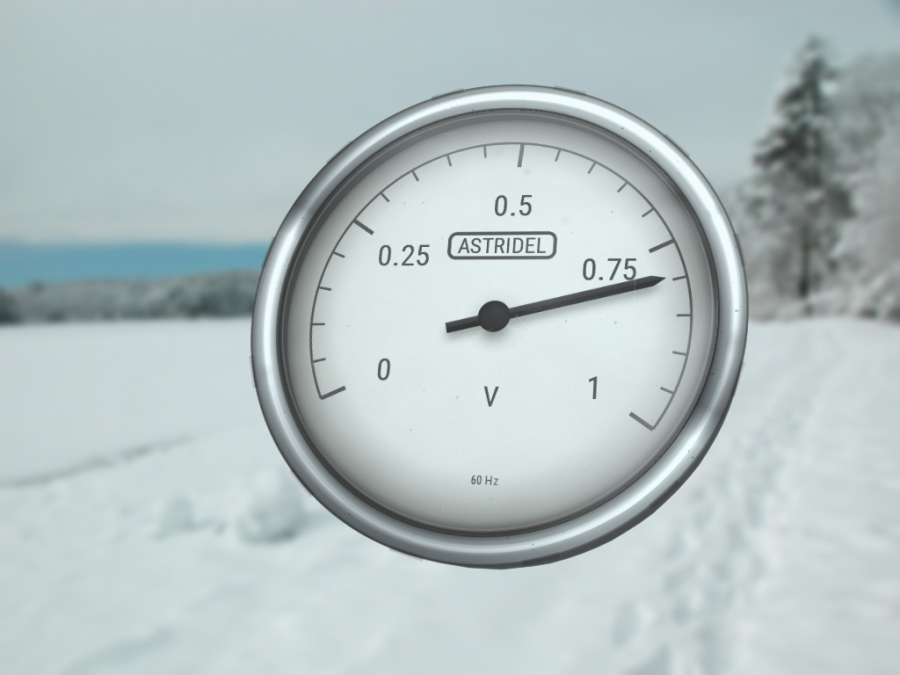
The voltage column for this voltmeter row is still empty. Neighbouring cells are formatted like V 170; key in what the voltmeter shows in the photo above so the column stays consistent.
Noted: V 0.8
